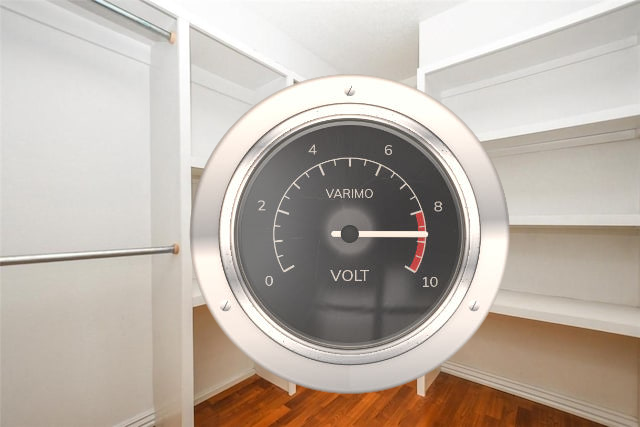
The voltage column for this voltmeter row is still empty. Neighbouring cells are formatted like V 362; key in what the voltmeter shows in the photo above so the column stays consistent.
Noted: V 8.75
